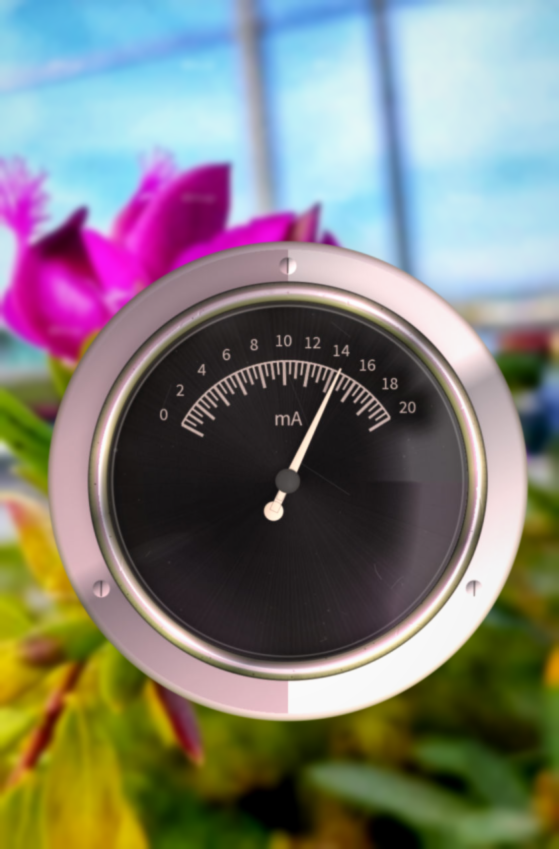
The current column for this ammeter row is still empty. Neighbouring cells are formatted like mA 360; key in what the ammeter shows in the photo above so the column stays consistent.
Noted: mA 14.5
